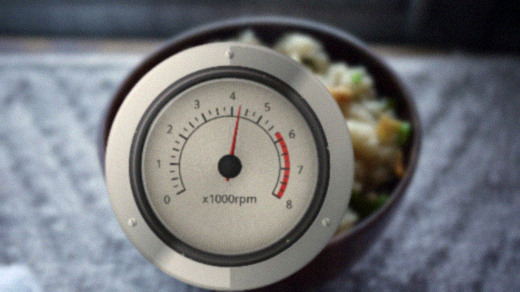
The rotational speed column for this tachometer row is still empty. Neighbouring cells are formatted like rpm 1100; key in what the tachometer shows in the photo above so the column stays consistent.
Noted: rpm 4250
